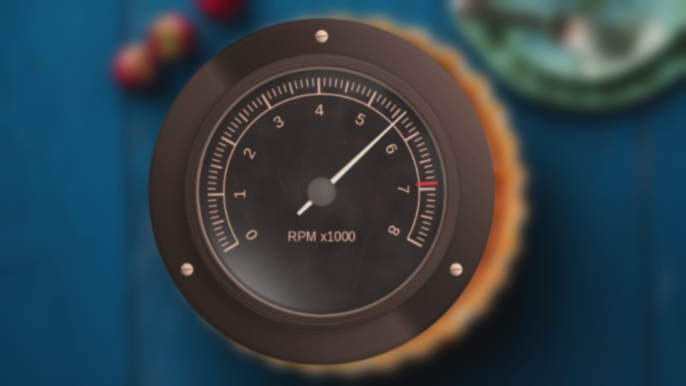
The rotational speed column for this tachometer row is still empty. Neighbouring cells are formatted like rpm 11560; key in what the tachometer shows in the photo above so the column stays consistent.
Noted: rpm 5600
